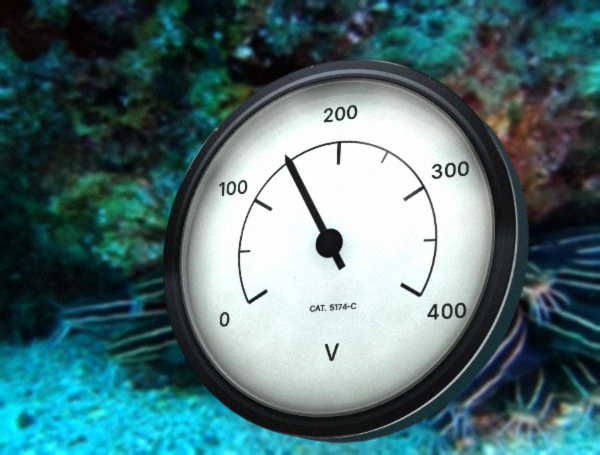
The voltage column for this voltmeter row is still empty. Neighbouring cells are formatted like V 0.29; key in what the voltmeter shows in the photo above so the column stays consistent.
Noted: V 150
